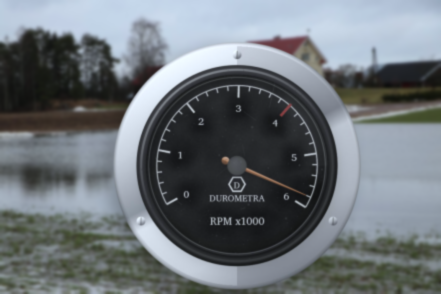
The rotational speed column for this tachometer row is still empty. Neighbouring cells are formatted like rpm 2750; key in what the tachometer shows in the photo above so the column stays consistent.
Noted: rpm 5800
